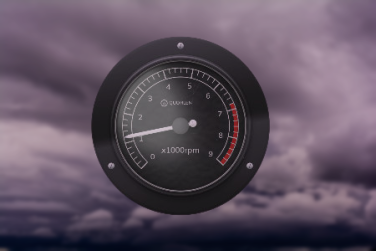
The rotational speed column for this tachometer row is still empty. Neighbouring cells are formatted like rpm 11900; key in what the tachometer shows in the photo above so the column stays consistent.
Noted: rpm 1200
